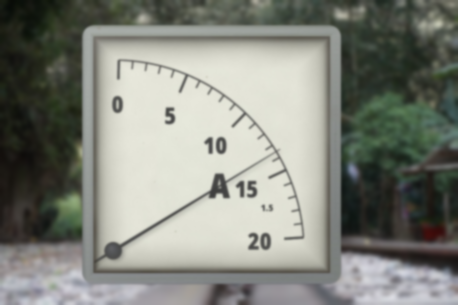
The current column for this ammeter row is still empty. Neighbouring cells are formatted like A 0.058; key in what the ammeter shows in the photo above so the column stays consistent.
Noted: A 13.5
